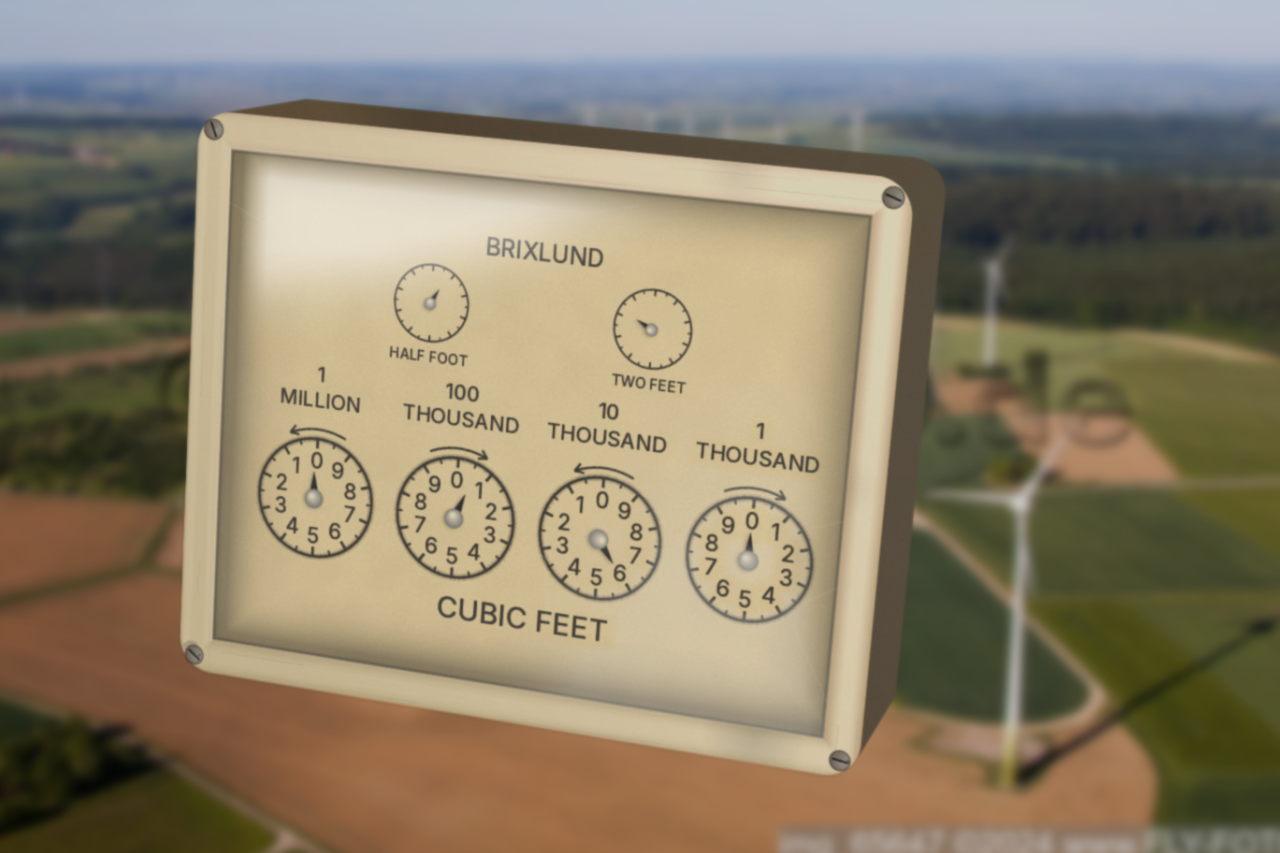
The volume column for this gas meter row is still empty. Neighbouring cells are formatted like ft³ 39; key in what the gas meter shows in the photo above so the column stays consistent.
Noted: ft³ 6000
